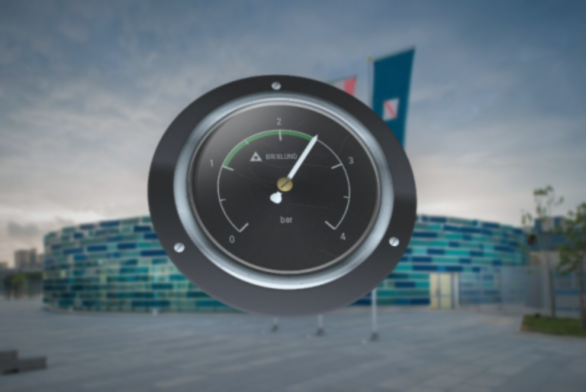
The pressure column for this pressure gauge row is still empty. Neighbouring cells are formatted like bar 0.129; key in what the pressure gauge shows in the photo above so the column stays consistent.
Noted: bar 2.5
